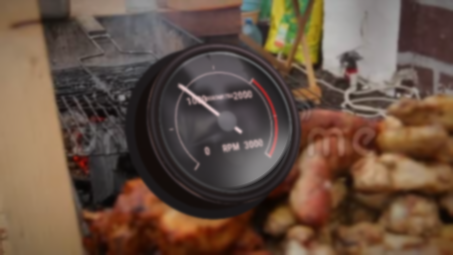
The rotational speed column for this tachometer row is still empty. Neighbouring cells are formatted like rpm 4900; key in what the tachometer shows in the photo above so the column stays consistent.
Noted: rpm 1000
